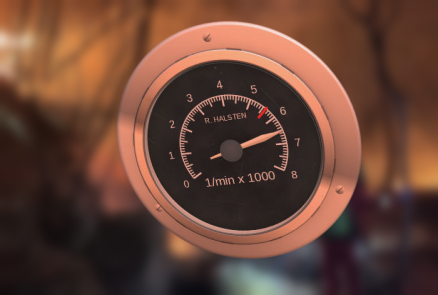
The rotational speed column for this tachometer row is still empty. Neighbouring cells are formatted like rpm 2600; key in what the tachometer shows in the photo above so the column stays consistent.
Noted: rpm 6500
